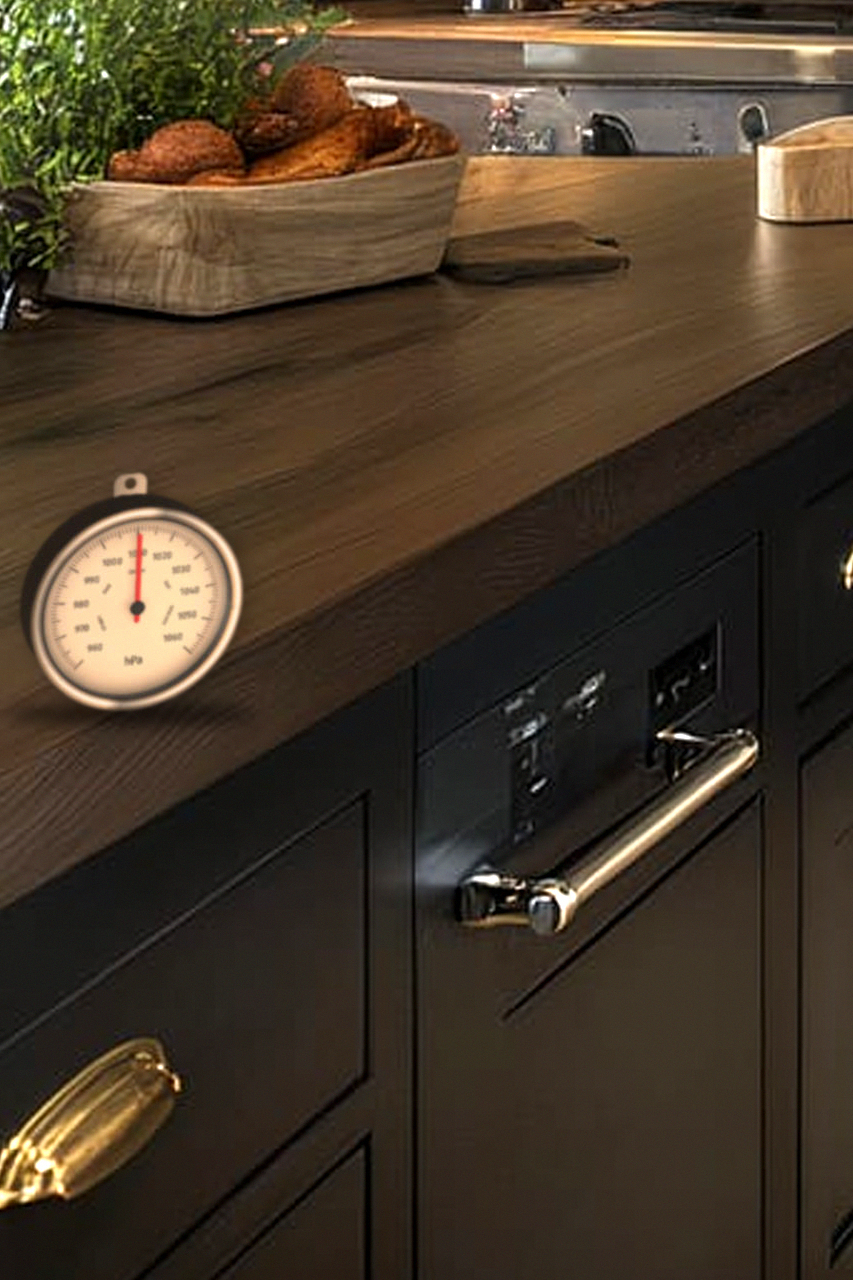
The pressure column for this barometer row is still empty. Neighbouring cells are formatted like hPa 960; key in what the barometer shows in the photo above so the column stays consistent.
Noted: hPa 1010
